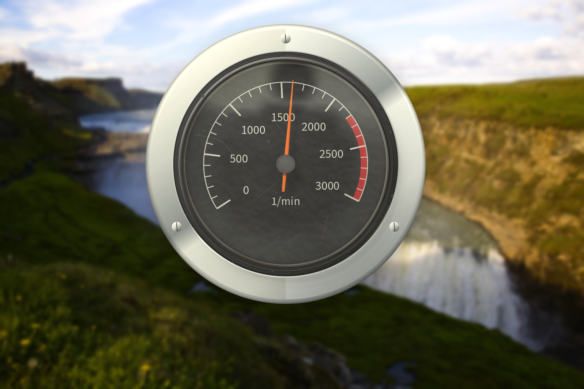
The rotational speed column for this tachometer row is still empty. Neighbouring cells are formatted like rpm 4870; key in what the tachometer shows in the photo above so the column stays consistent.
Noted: rpm 1600
